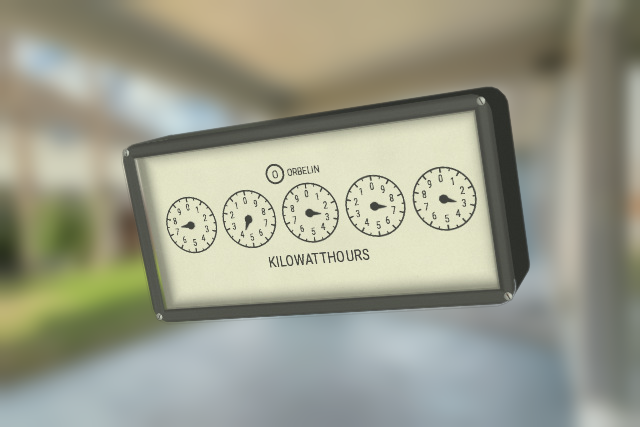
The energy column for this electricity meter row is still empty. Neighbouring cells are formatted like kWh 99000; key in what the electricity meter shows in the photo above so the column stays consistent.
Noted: kWh 74273
